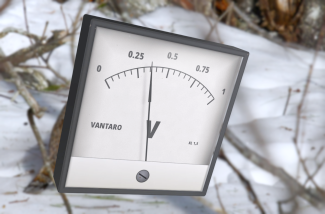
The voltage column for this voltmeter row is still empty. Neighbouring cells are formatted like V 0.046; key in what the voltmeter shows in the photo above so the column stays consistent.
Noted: V 0.35
